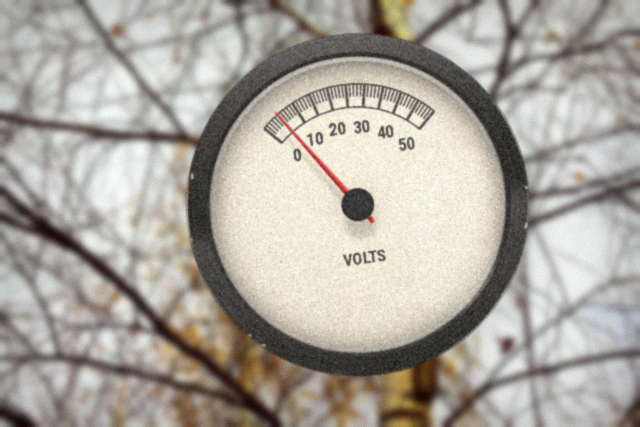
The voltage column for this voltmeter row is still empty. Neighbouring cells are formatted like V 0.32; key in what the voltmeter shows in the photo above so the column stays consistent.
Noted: V 5
